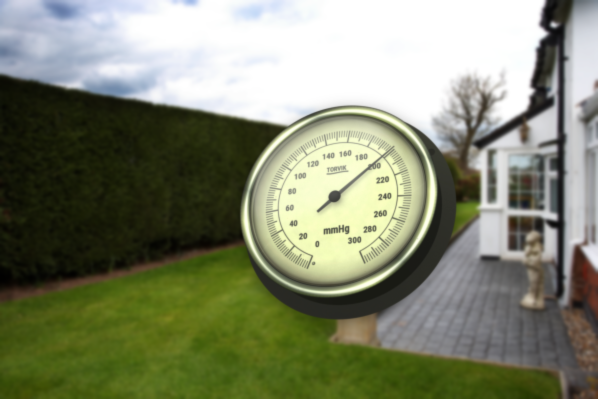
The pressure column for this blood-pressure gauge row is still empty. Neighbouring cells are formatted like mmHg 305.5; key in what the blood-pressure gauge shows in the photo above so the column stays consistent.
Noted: mmHg 200
